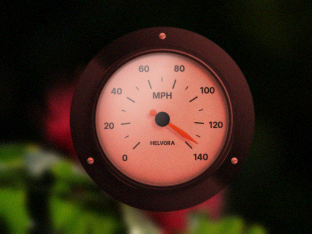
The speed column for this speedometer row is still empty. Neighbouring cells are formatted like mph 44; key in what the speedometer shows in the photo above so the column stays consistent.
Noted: mph 135
